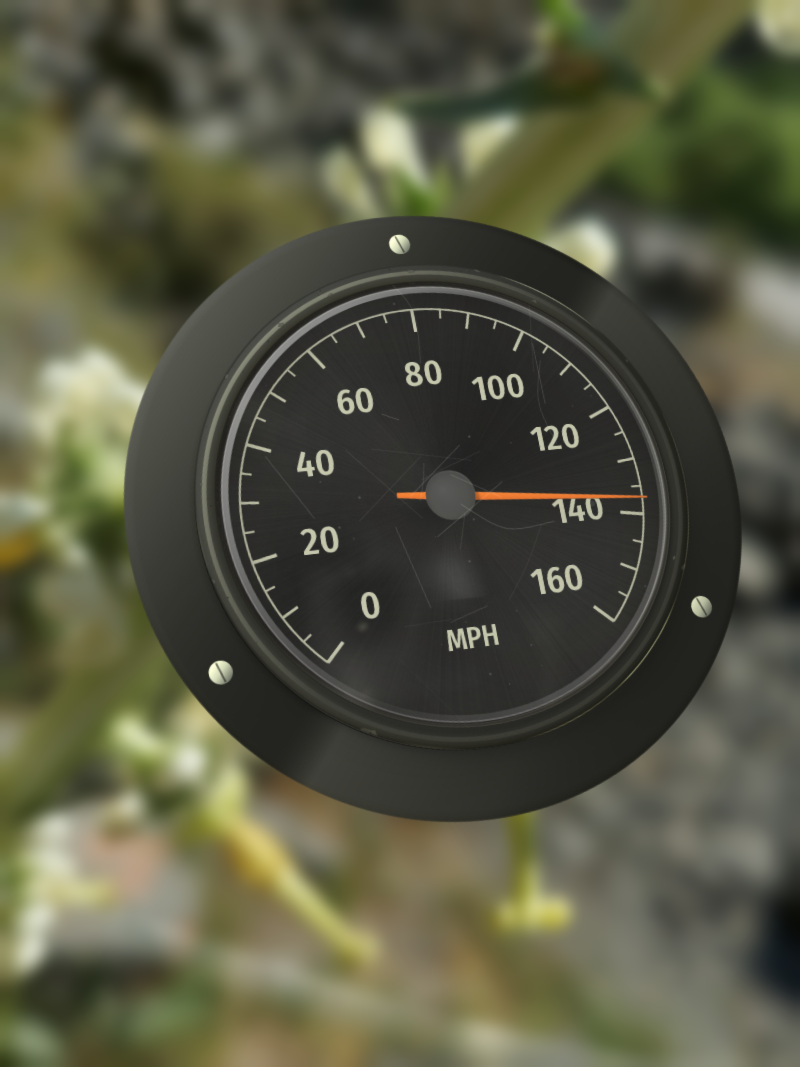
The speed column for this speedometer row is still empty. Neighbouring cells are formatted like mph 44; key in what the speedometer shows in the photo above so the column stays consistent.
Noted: mph 137.5
